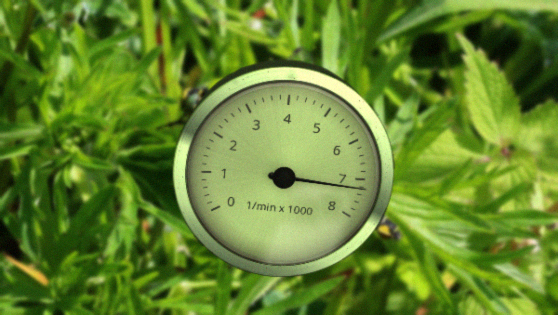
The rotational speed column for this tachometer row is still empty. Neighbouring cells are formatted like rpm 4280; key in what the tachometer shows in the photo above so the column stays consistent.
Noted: rpm 7200
